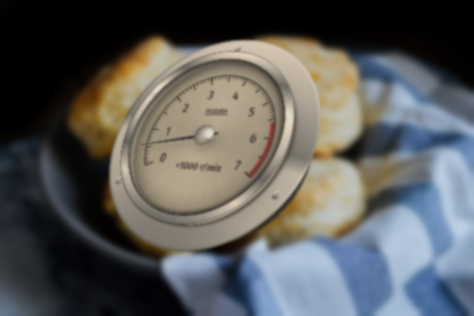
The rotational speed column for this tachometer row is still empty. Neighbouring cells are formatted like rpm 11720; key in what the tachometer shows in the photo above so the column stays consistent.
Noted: rpm 500
